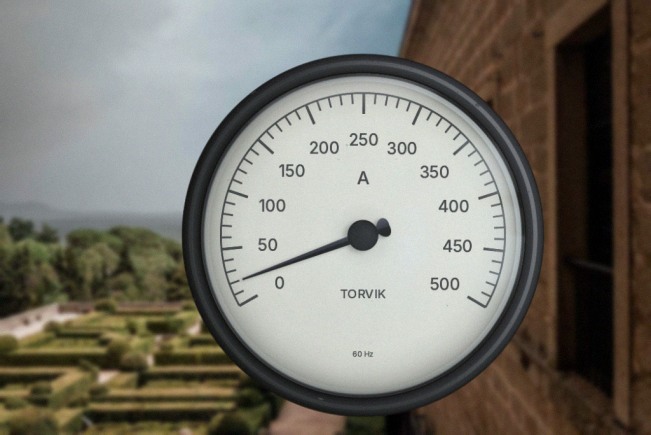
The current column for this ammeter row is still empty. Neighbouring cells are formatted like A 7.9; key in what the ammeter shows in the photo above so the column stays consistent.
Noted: A 20
